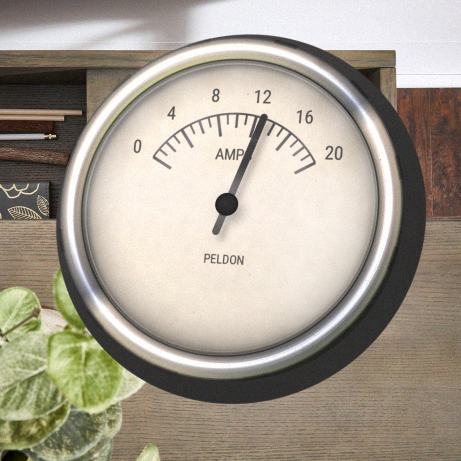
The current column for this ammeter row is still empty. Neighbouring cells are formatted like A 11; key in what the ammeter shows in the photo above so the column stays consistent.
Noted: A 13
